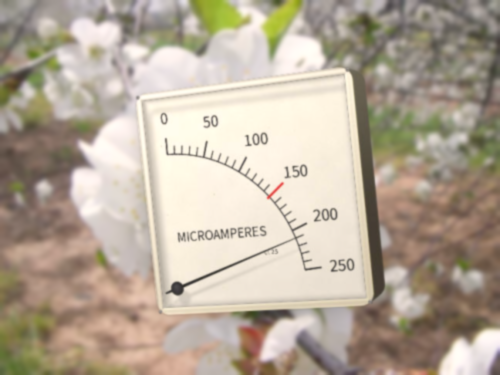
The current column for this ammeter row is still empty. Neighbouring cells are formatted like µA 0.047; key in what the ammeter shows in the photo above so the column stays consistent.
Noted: µA 210
